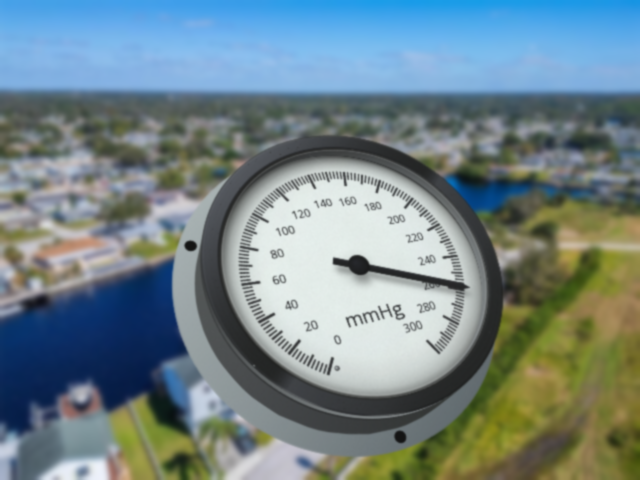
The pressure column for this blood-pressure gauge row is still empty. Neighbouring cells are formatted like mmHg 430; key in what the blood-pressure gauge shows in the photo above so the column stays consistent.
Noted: mmHg 260
